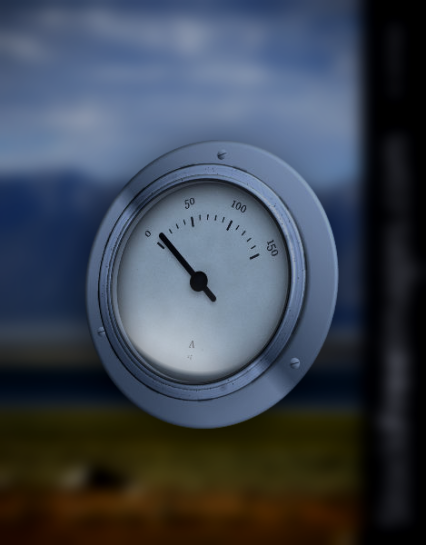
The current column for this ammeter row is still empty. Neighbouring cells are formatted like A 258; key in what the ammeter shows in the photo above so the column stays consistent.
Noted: A 10
